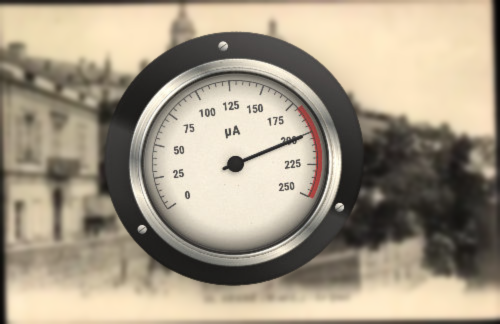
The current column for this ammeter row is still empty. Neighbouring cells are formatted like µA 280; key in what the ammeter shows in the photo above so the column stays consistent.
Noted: µA 200
